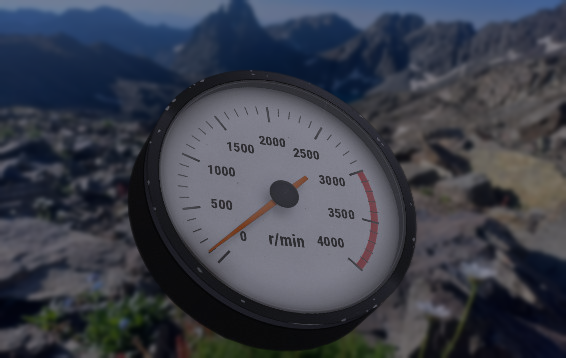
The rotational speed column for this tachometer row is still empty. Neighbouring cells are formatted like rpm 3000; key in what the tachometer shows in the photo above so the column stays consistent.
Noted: rpm 100
